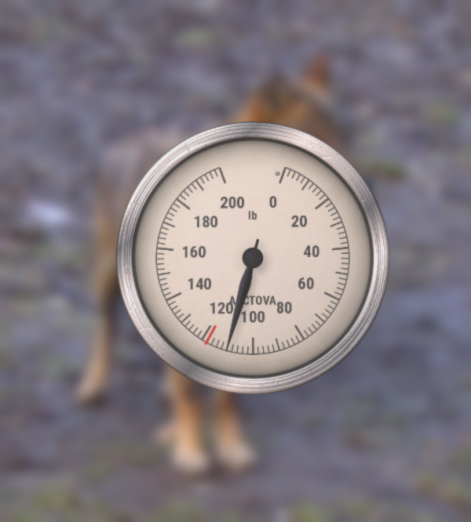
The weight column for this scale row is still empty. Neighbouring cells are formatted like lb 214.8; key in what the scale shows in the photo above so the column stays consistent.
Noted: lb 110
